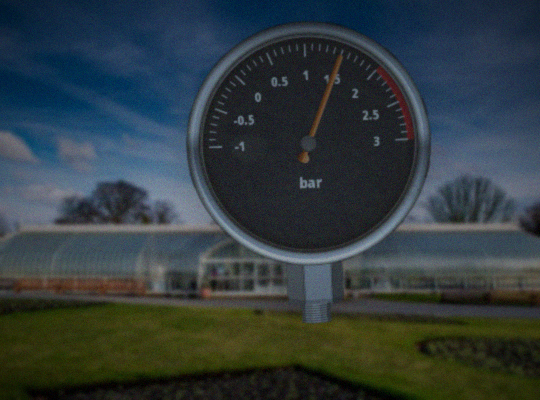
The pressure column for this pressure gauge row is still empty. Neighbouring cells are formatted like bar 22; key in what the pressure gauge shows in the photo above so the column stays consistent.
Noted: bar 1.5
